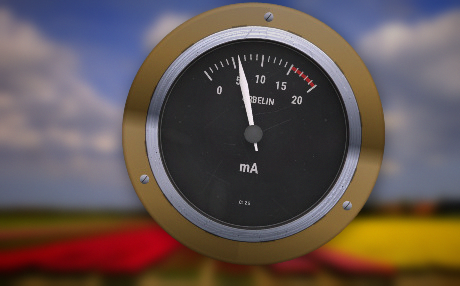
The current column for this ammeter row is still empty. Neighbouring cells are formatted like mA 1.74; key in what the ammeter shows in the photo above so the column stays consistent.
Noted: mA 6
